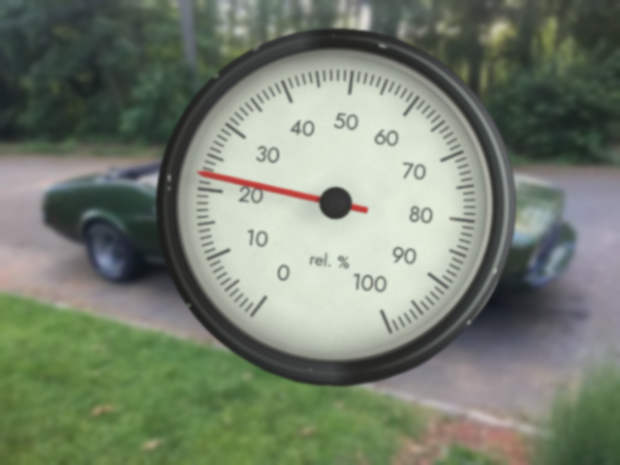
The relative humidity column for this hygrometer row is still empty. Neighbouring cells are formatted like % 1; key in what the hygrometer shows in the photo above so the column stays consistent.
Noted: % 22
